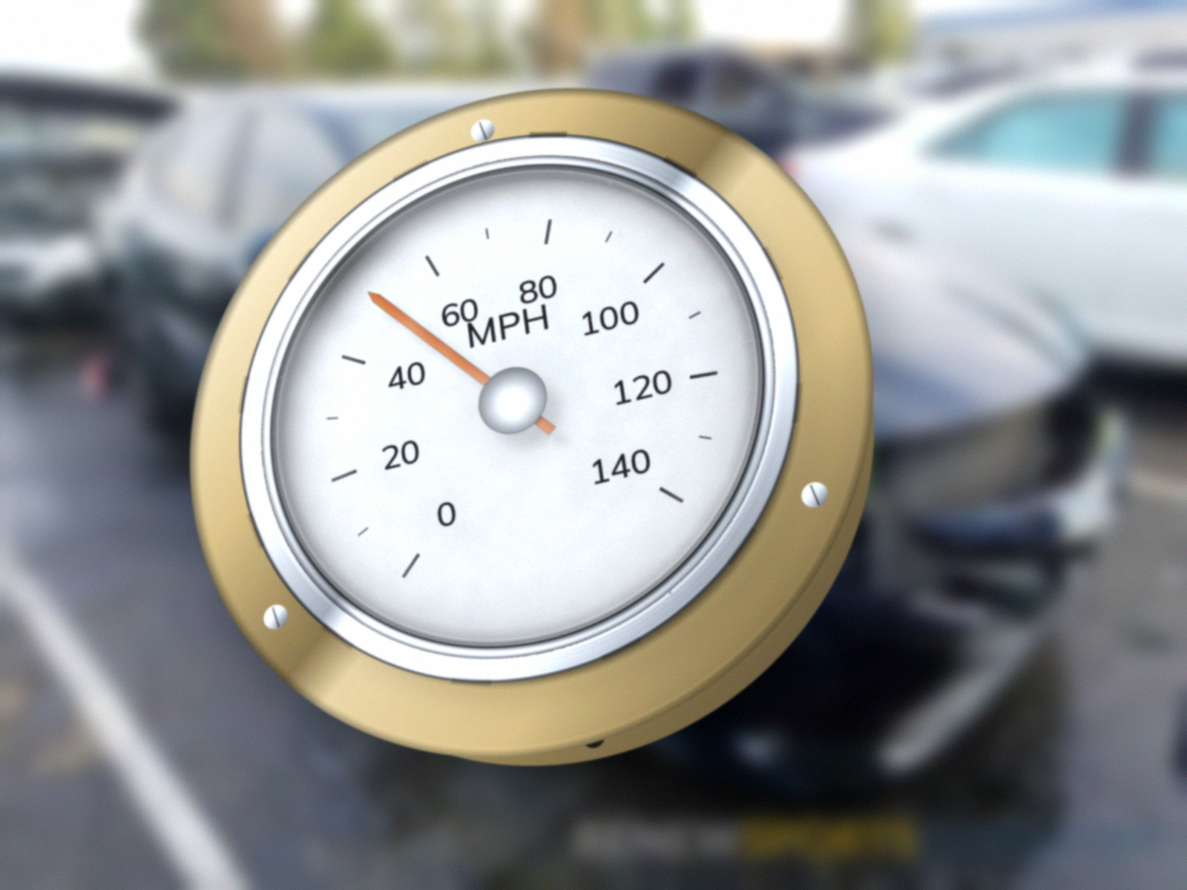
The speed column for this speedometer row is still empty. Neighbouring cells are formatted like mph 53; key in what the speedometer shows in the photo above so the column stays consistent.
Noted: mph 50
